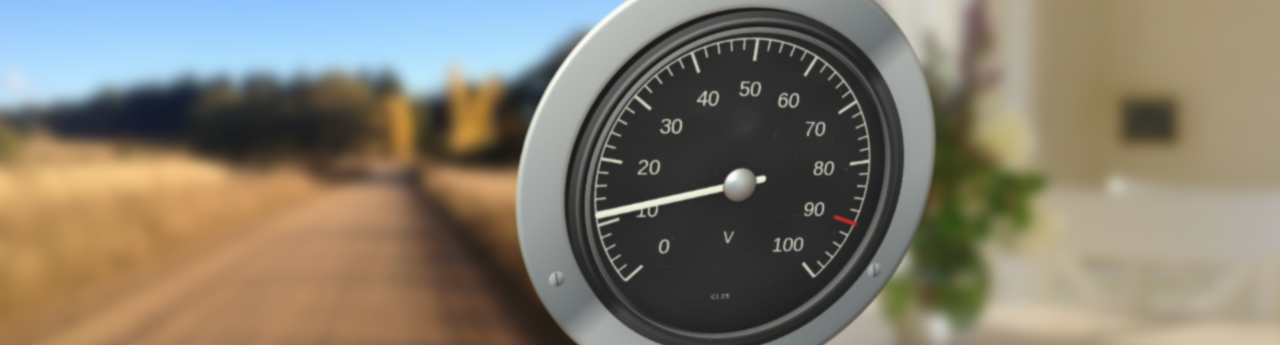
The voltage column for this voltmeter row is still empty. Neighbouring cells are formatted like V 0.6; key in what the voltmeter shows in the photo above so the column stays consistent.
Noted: V 12
